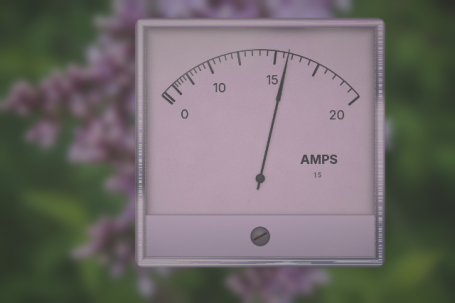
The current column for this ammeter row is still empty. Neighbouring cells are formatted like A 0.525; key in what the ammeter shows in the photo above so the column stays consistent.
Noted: A 15.75
